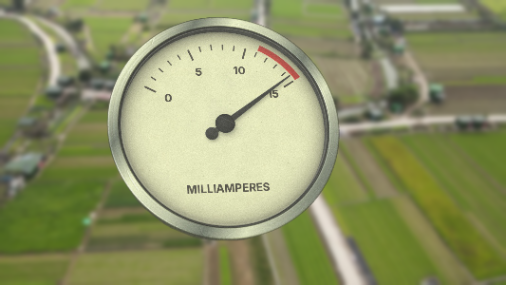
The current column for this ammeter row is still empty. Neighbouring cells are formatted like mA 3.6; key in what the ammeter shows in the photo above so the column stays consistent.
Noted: mA 14.5
